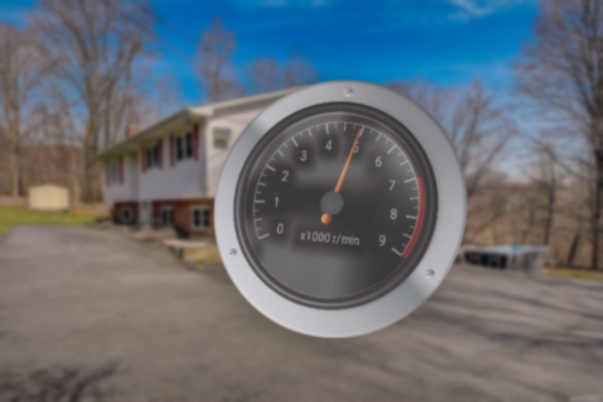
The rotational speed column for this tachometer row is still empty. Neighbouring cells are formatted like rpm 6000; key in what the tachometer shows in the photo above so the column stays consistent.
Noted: rpm 5000
